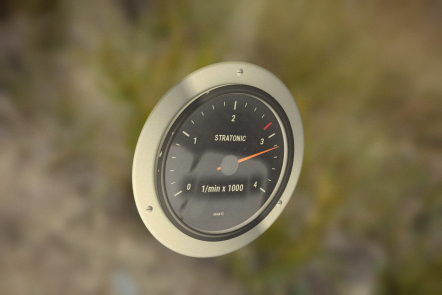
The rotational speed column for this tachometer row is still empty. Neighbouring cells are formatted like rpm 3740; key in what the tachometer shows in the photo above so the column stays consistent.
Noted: rpm 3200
